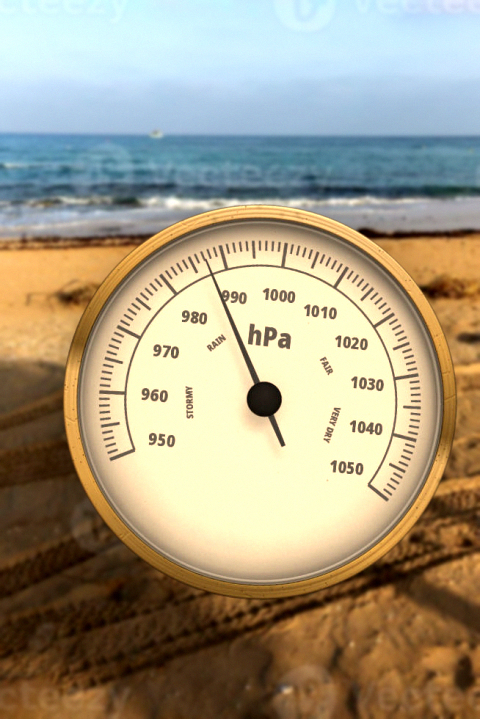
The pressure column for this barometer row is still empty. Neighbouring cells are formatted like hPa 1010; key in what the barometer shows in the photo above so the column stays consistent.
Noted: hPa 987
